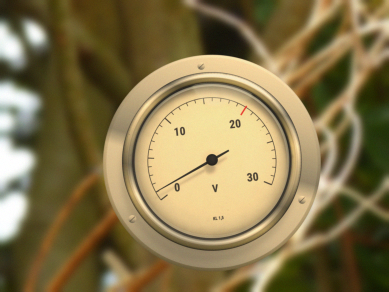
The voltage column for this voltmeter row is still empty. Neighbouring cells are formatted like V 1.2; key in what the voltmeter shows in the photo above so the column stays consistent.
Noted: V 1
